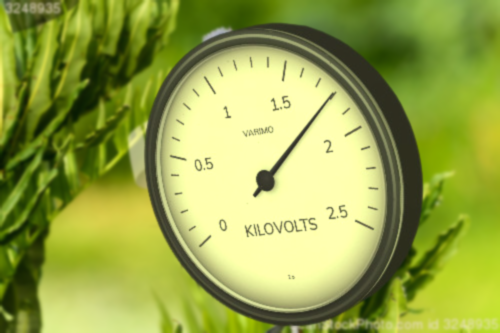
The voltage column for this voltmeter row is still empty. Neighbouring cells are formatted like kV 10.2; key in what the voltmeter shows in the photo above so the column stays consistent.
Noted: kV 1.8
